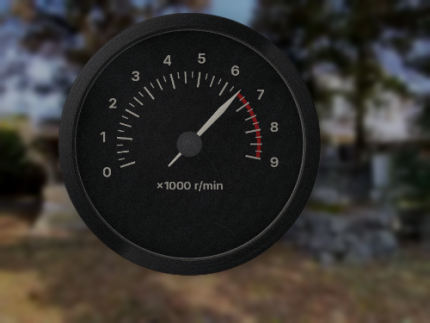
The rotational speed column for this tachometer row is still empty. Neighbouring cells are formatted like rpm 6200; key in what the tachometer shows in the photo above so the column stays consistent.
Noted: rpm 6500
